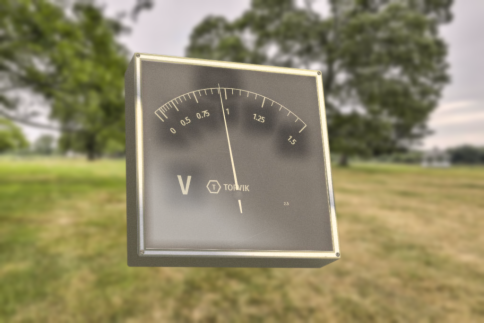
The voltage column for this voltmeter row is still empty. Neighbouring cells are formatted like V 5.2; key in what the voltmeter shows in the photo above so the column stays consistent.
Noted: V 0.95
